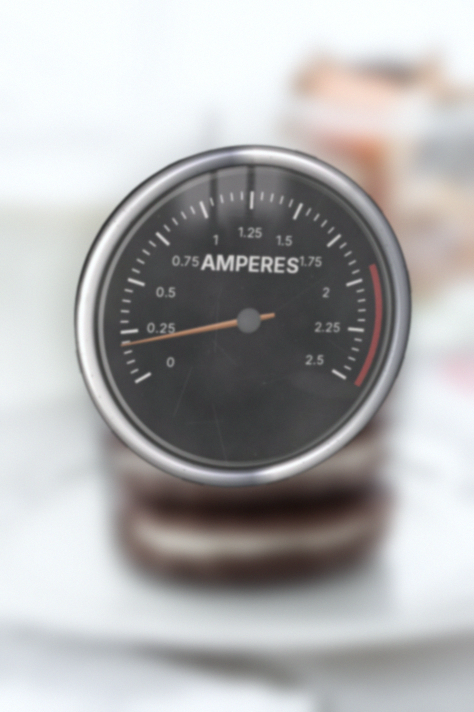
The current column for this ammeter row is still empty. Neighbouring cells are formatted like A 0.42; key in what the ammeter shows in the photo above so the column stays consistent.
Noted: A 0.2
